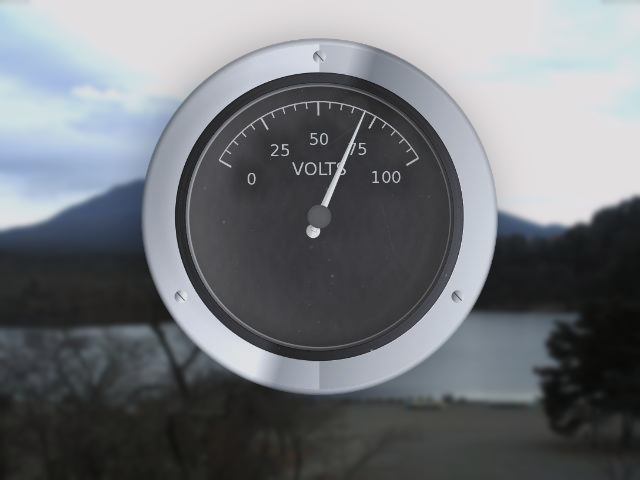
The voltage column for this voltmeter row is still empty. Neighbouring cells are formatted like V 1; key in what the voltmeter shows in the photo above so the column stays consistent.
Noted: V 70
